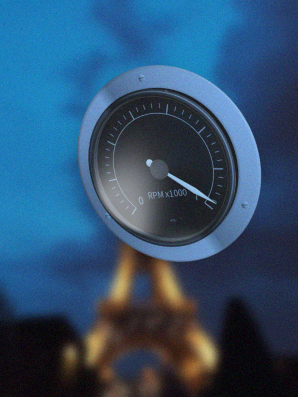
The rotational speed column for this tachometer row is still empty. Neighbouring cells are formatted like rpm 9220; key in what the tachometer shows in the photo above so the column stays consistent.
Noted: rpm 6800
